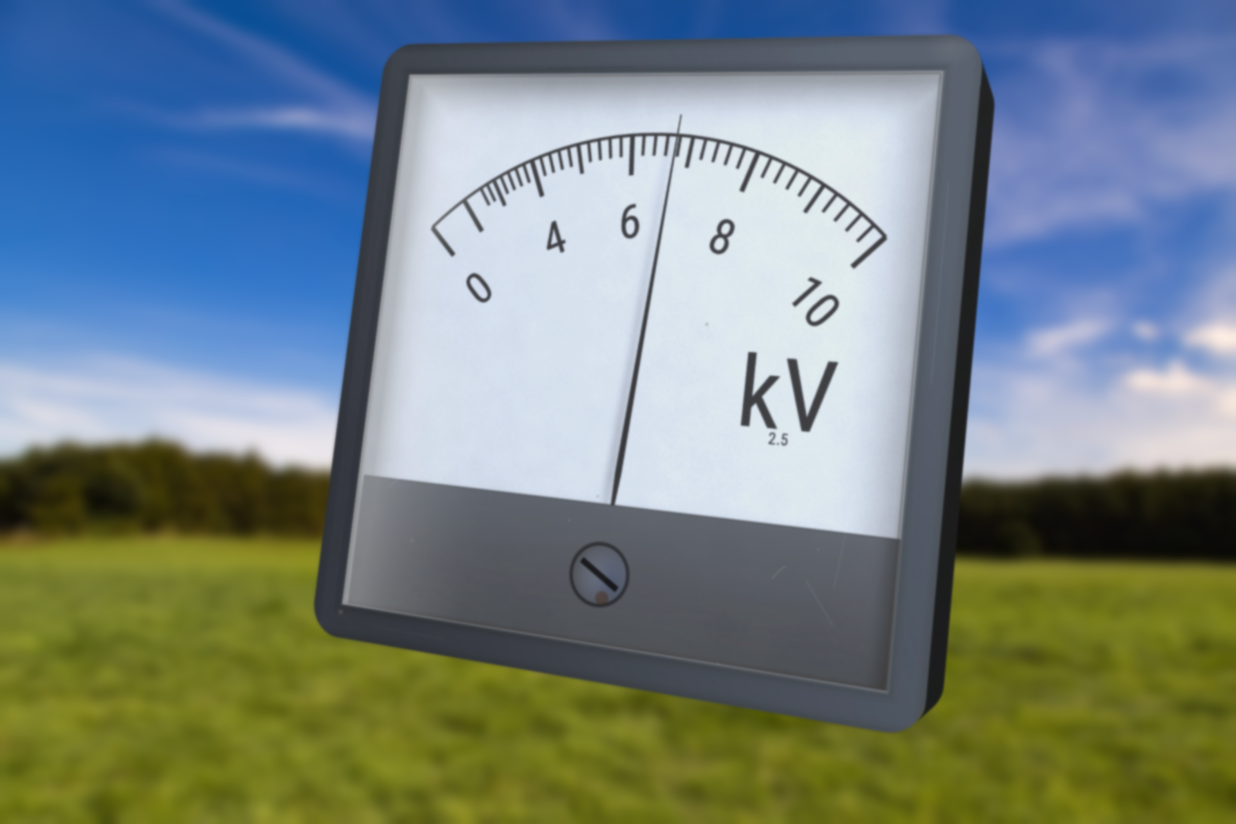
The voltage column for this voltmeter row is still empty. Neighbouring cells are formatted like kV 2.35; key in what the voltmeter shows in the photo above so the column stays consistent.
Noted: kV 6.8
